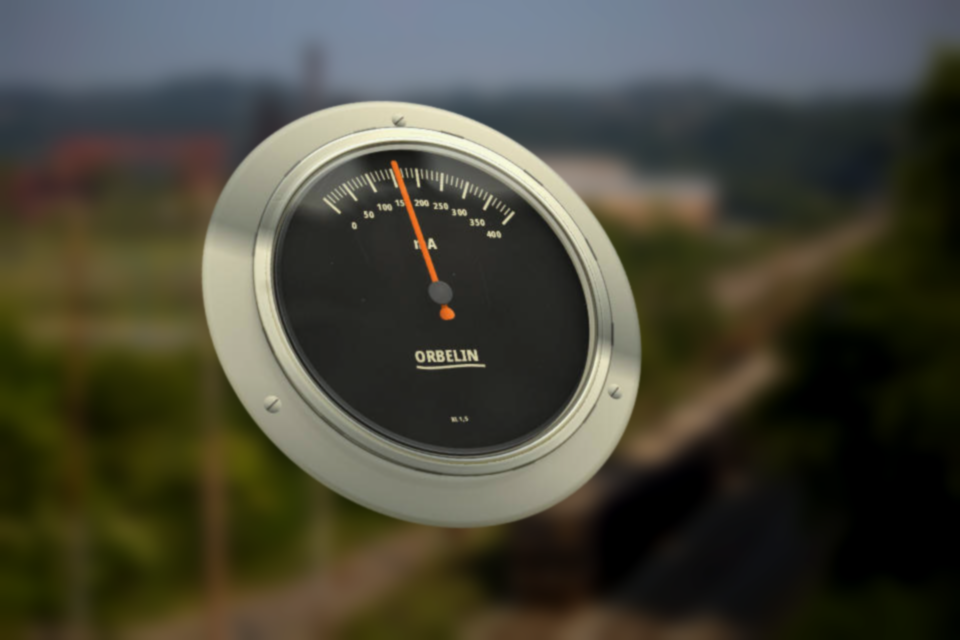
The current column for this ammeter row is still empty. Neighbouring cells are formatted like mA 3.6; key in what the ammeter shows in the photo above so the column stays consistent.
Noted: mA 150
